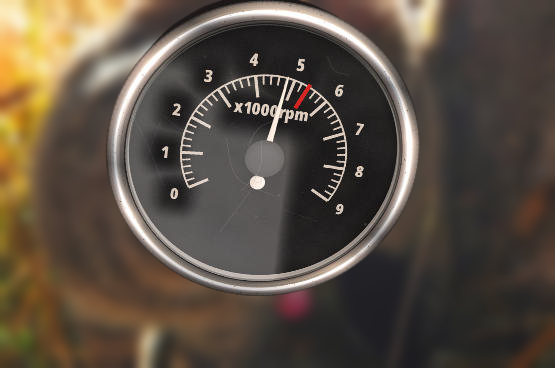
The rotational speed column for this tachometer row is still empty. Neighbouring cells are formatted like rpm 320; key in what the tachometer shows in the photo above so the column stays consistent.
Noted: rpm 4800
